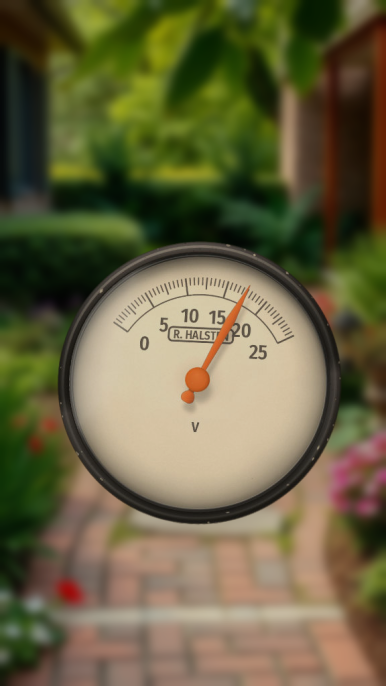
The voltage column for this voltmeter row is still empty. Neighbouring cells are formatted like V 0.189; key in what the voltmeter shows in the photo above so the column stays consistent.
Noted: V 17.5
